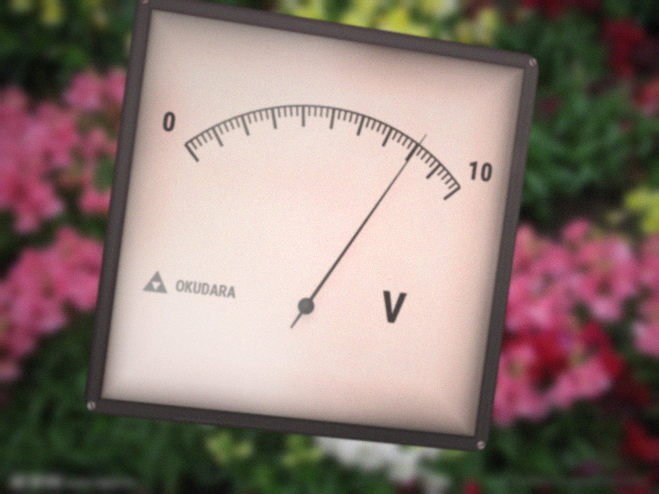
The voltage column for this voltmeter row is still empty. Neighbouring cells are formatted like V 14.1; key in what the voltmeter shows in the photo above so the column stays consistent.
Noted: V 8
